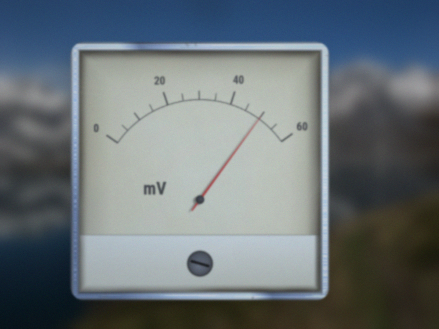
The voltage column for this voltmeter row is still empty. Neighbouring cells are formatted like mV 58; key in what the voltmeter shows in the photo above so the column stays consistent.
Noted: mV 50
